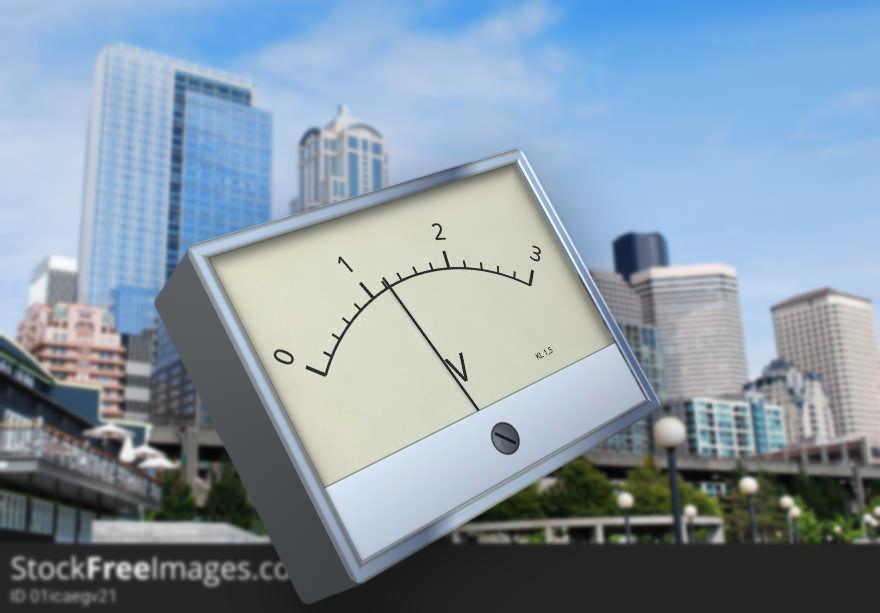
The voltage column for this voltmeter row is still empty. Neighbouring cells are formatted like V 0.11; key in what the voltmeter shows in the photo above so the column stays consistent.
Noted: V 1.2
